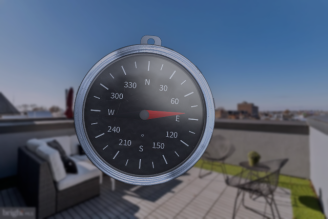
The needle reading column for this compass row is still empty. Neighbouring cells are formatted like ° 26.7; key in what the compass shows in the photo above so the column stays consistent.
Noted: ° 82.5
